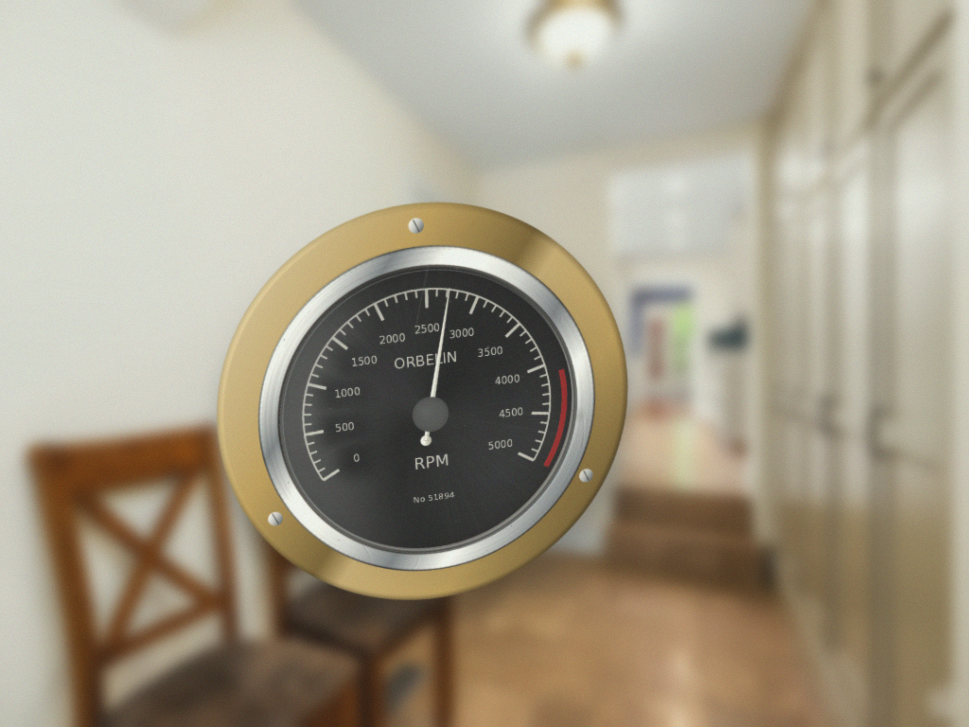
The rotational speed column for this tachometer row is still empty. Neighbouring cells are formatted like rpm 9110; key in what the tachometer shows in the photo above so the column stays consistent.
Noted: rpm 2700
